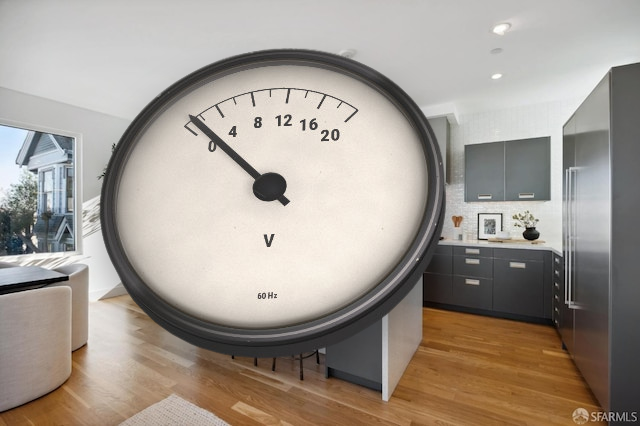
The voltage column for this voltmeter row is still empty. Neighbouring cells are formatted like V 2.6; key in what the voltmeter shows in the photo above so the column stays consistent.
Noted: V 1
